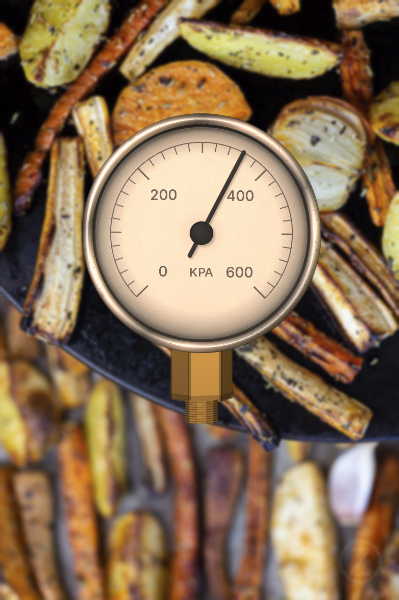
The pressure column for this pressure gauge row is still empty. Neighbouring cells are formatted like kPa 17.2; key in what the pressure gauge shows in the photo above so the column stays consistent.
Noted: kPa 360
